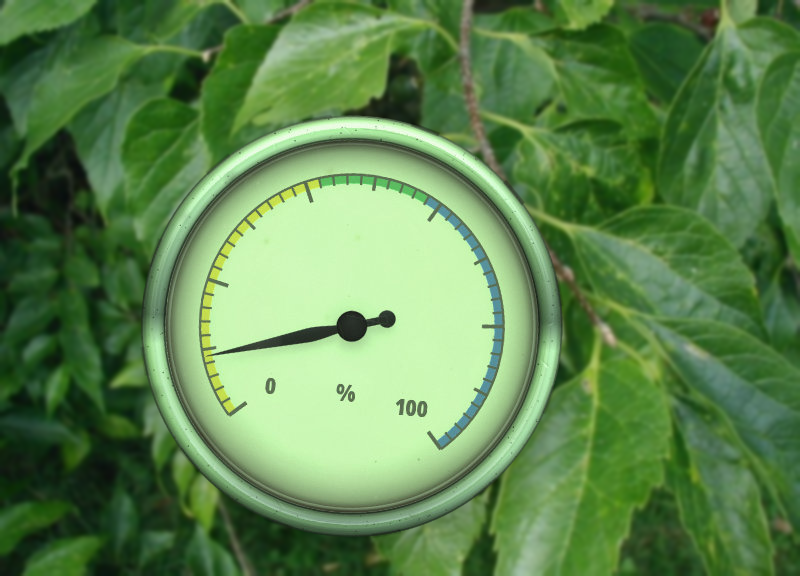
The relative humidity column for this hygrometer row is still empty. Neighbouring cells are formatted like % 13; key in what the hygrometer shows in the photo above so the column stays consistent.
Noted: % 9
